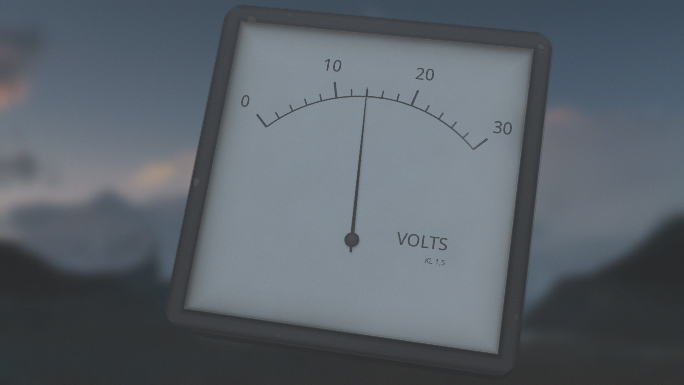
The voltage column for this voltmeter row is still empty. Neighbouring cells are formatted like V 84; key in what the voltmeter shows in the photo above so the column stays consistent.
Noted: V 14
